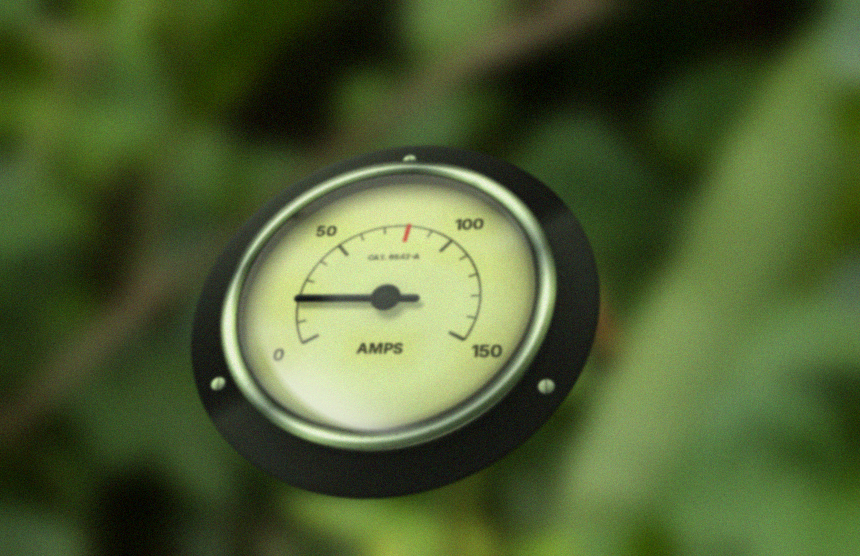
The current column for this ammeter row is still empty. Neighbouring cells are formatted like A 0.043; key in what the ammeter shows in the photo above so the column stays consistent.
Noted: A 20
